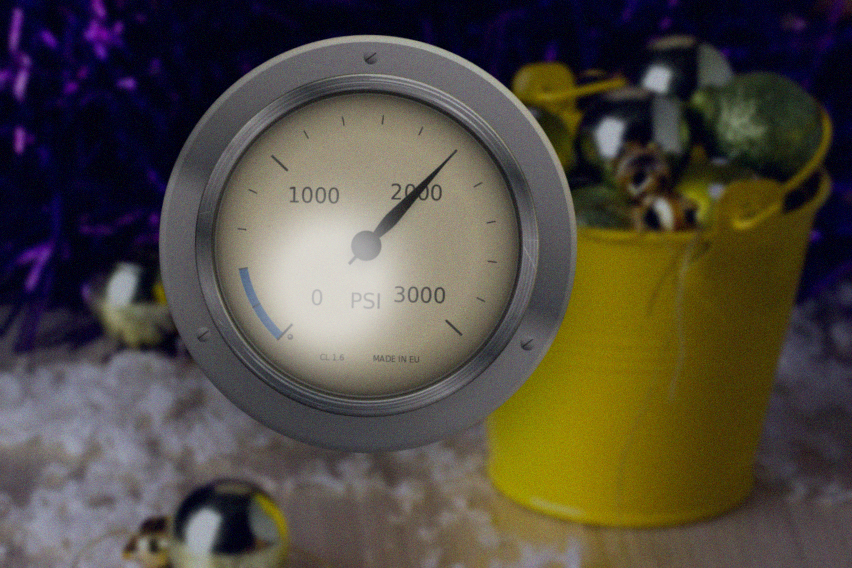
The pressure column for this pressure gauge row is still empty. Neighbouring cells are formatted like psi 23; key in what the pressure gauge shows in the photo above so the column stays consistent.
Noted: psi 2000
